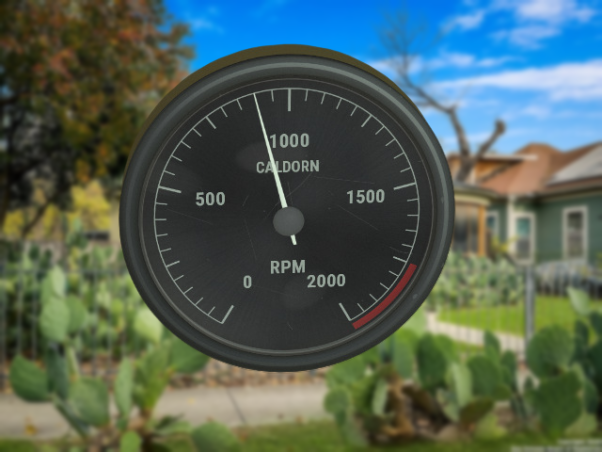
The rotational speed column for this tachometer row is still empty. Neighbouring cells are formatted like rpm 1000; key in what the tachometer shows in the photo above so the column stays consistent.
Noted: rpm 900
